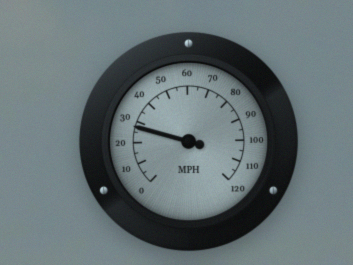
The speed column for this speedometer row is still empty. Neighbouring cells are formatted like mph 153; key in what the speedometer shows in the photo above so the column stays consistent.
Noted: mph 27.5
